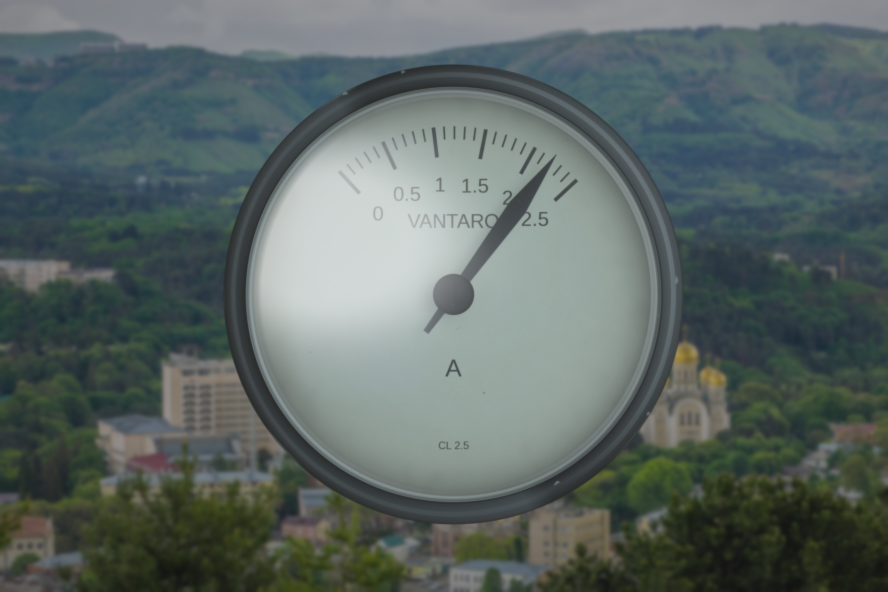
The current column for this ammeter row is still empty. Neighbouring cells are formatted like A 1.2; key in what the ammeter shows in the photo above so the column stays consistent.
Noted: A 2.2
